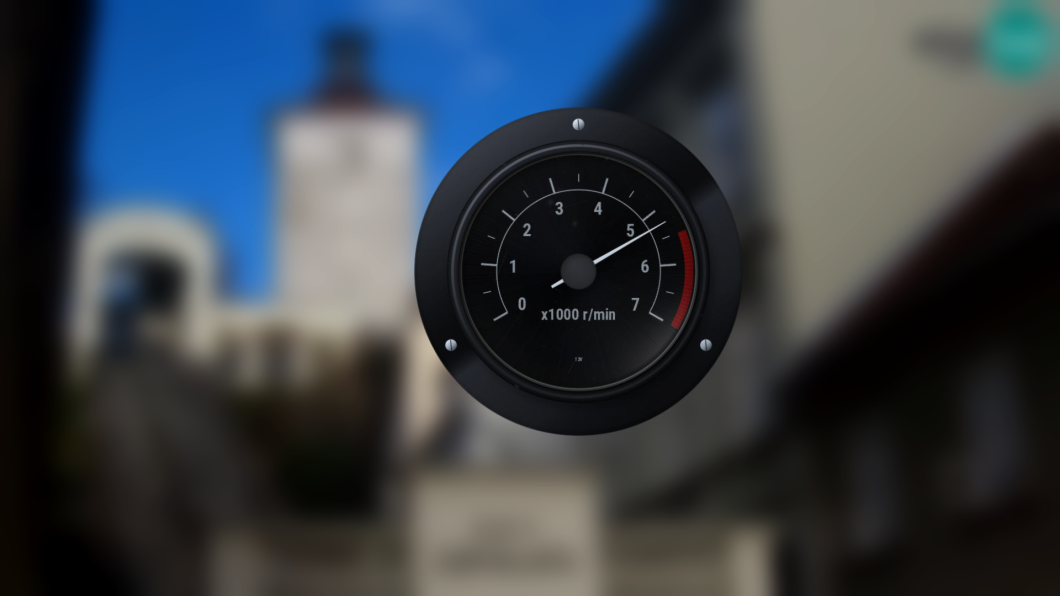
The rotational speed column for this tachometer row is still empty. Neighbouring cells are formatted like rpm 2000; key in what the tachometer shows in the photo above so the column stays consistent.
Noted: rpm 5250
